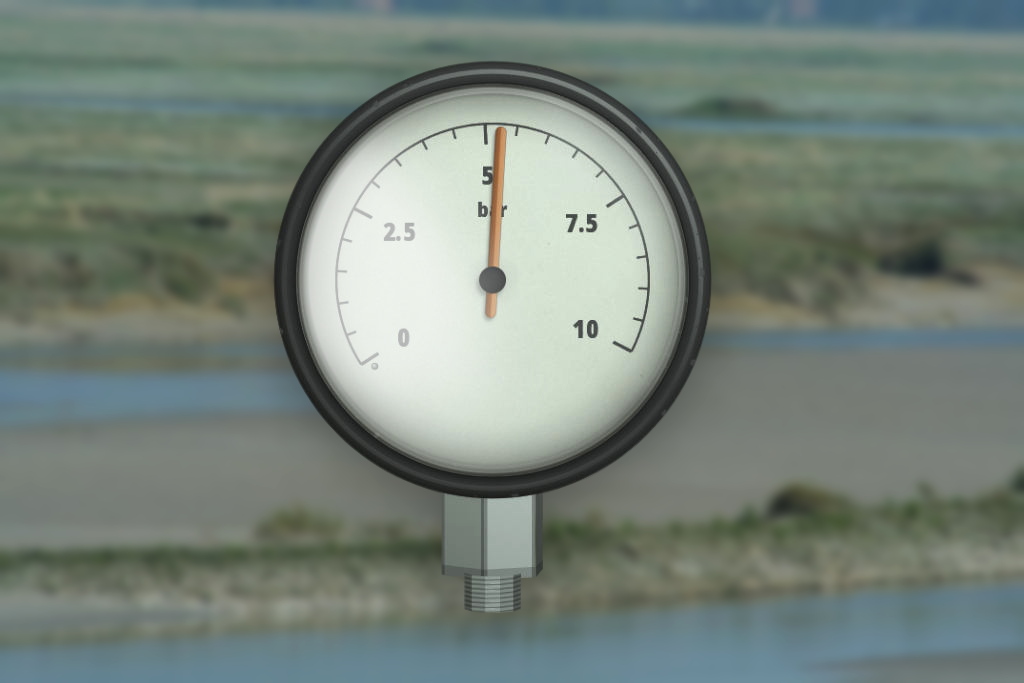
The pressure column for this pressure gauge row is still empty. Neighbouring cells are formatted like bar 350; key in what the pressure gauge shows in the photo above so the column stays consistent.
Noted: bar 5.25
